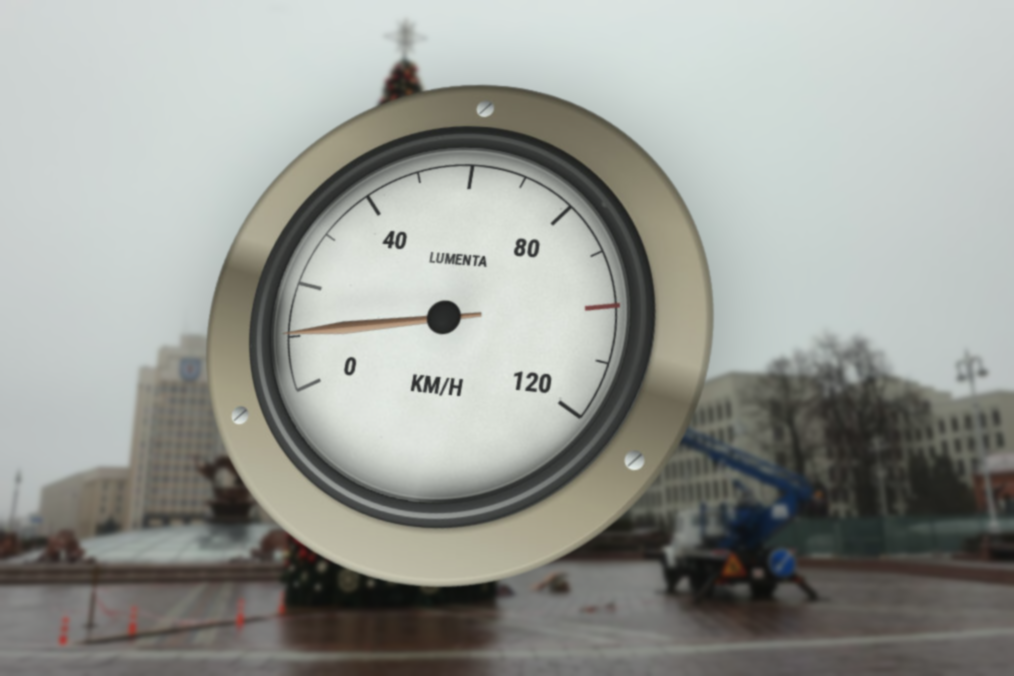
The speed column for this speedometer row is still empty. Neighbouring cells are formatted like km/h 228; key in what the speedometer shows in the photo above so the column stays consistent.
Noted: km/h 10
